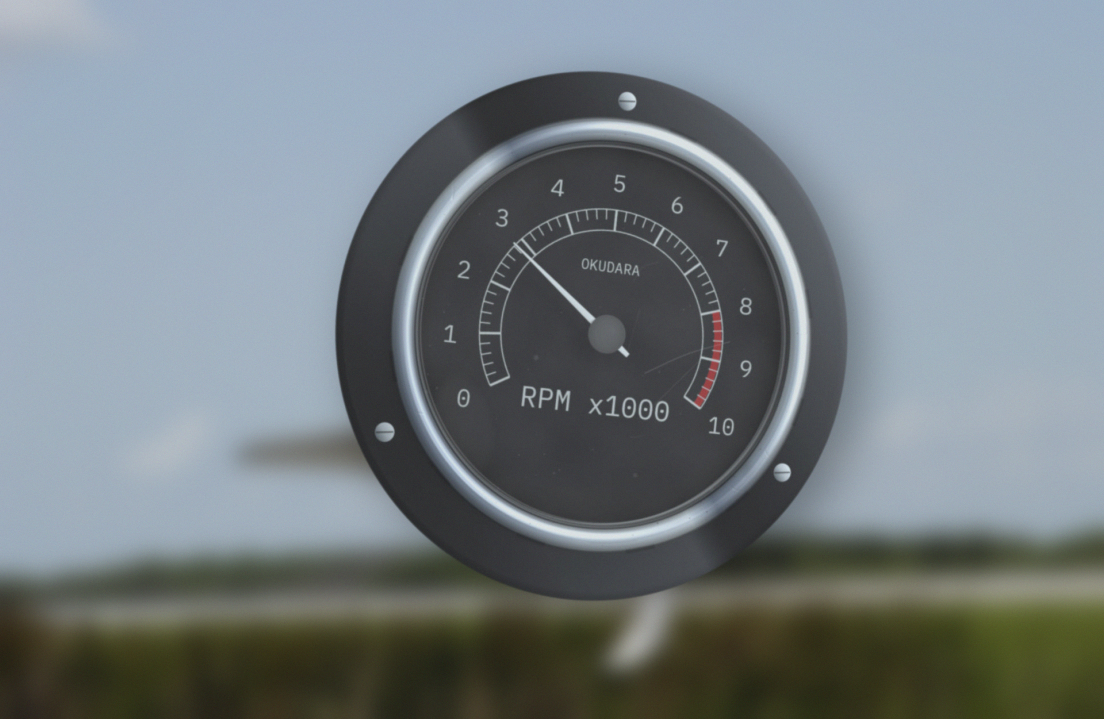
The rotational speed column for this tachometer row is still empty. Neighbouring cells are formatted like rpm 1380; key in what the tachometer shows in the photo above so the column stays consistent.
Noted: rpm 2800
